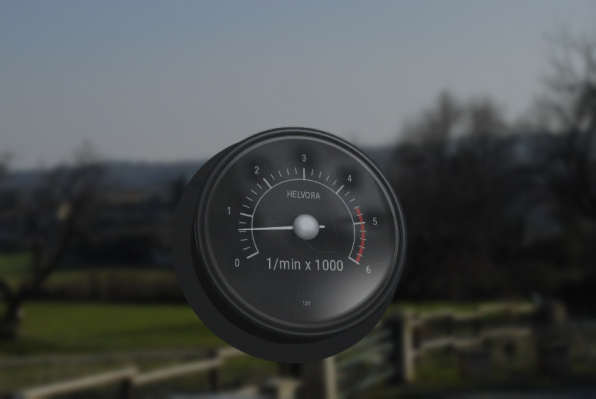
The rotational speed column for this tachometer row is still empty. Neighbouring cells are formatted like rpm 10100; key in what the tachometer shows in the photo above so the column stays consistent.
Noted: rpm 600
